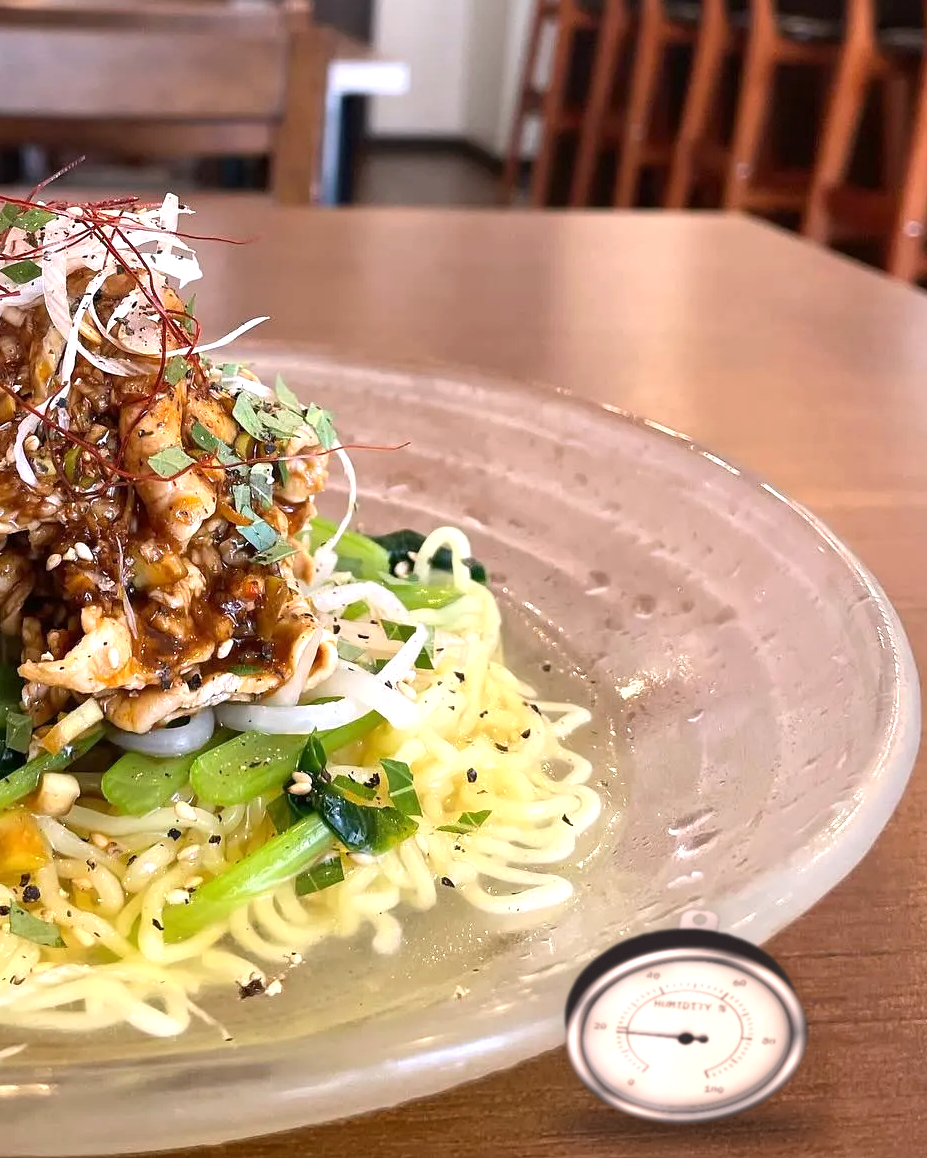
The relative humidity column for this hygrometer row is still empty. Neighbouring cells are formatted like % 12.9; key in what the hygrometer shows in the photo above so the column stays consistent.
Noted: % 20
